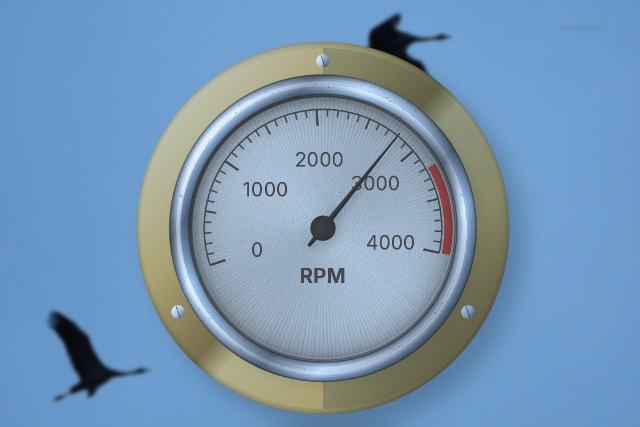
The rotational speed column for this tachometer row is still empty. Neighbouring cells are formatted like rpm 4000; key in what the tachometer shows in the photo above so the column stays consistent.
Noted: rpm 2800
